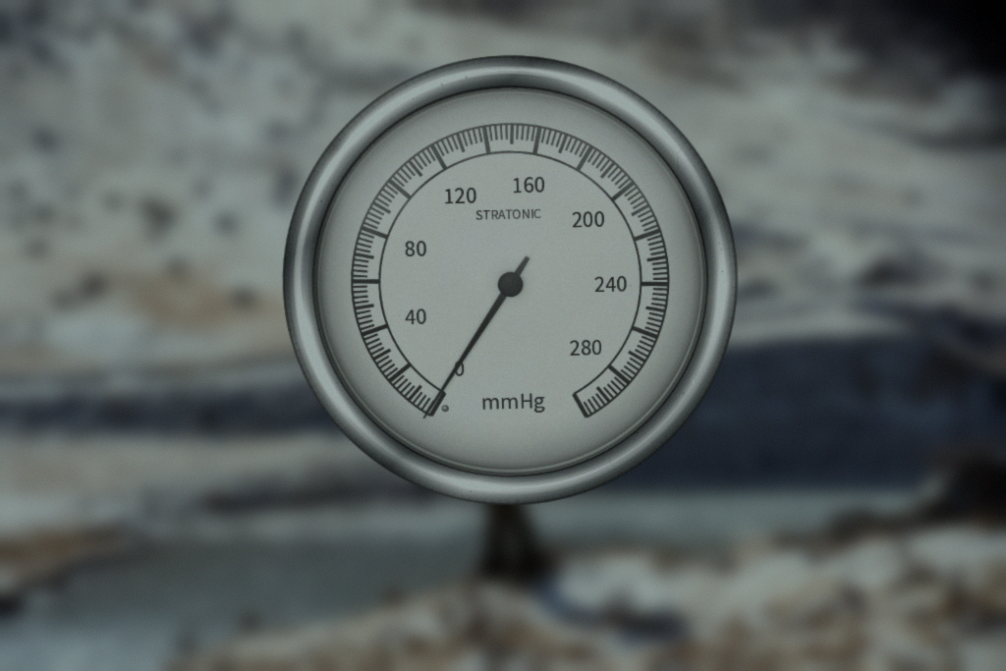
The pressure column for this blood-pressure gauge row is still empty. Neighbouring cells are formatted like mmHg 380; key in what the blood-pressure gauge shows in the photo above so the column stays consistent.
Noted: mmHg 2
